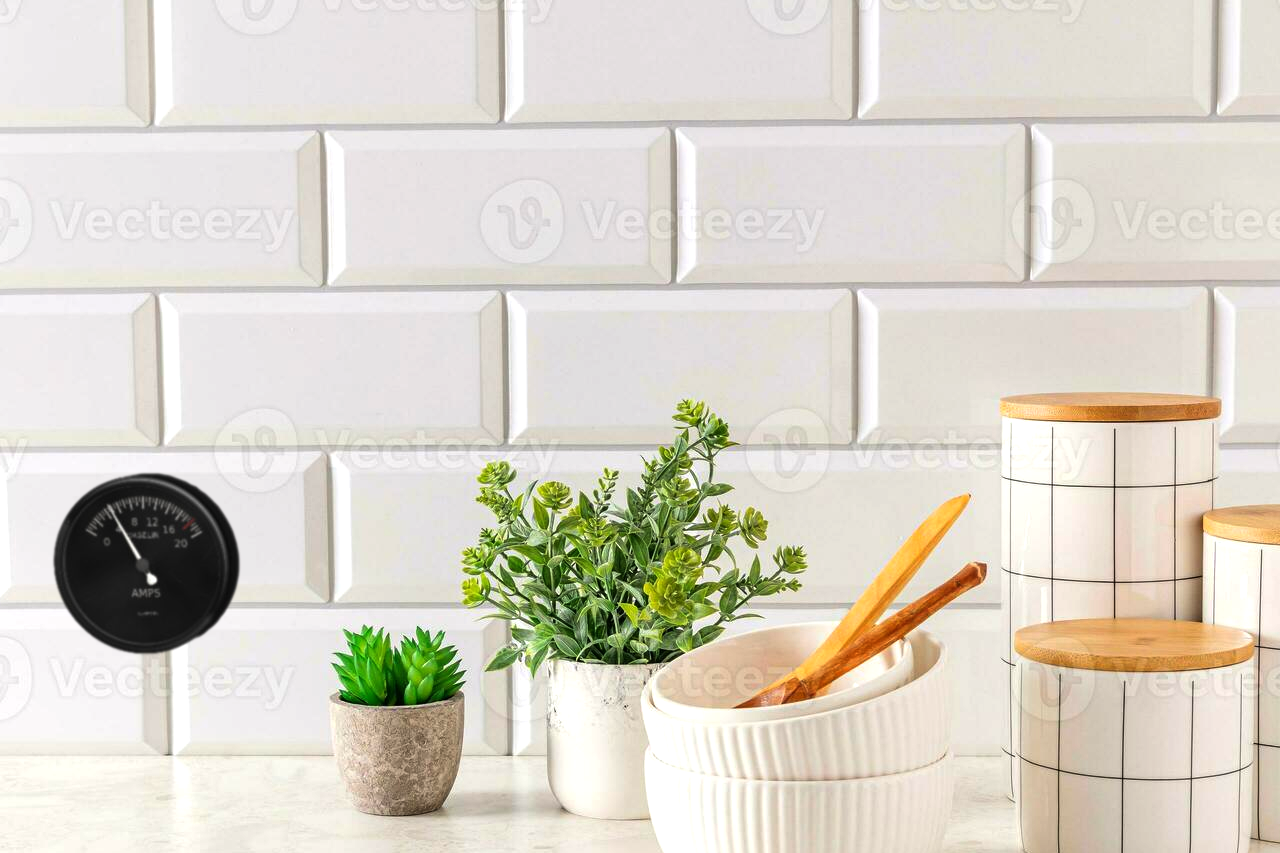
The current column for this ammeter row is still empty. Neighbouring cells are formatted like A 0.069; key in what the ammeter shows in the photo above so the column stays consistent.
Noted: A 5
